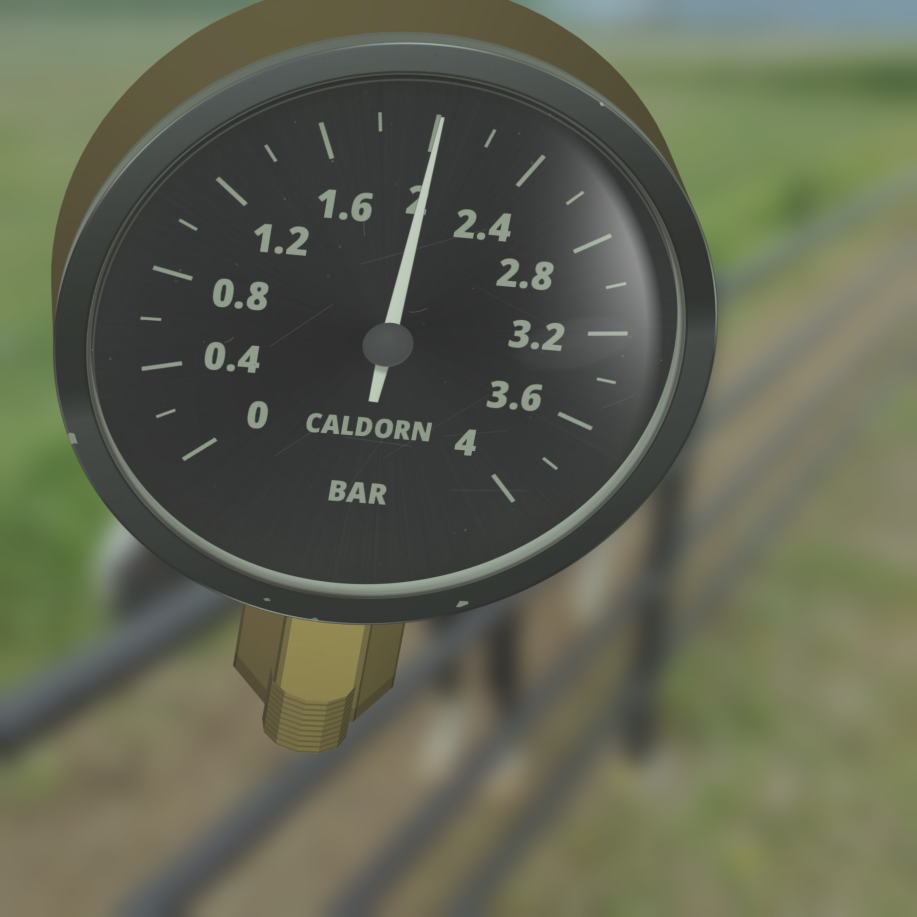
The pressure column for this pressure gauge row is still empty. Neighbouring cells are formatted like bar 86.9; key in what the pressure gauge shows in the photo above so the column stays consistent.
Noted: bar 2
